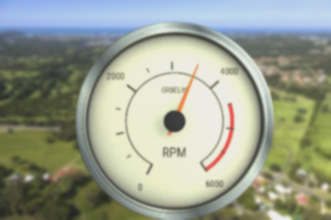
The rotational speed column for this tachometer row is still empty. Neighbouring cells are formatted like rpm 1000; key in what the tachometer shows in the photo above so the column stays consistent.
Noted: rpm 3500
